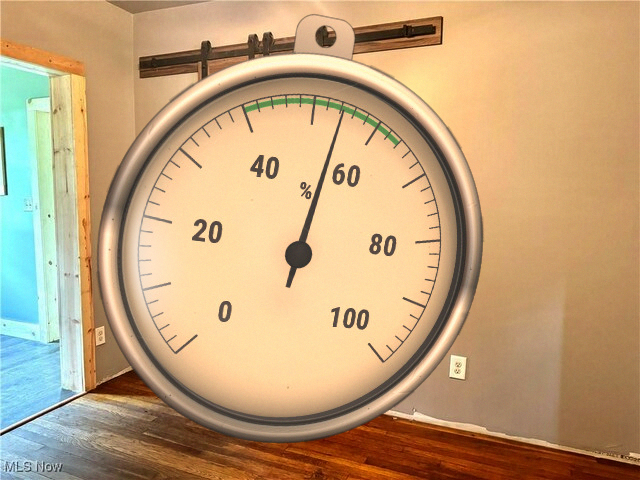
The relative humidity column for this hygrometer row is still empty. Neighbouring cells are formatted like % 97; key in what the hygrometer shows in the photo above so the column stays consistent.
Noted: % 54
